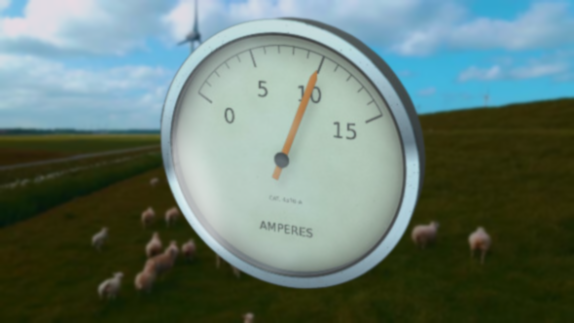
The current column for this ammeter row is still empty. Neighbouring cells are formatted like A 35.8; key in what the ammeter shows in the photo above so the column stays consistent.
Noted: A 10
